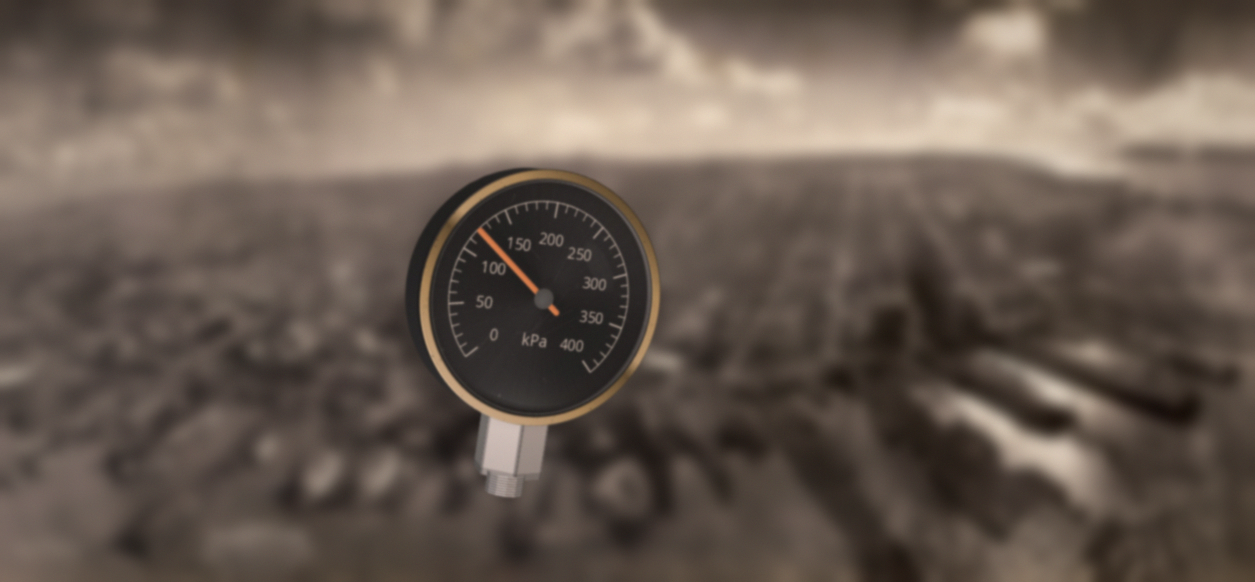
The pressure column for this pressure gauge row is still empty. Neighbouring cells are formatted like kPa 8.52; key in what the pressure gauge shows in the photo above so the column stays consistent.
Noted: kPa 120
